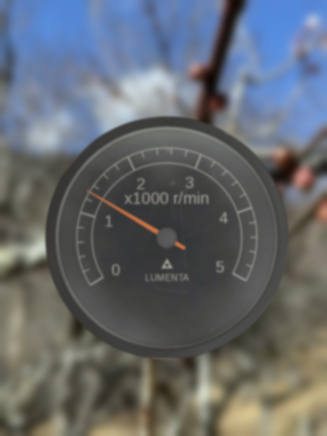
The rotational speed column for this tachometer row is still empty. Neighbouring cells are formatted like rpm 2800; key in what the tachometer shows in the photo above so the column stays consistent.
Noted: rpm 1300
